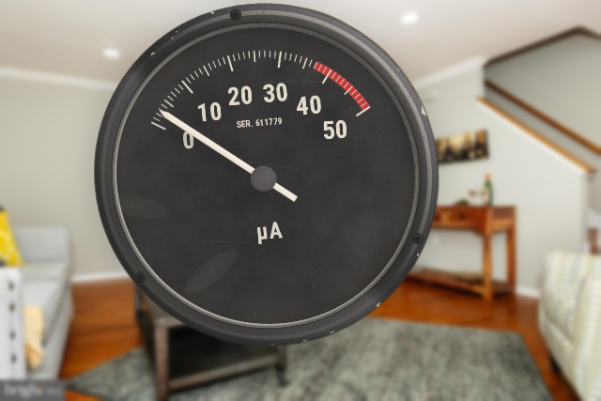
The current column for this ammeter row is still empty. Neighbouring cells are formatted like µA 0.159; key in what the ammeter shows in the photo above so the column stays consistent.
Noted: µA 3
